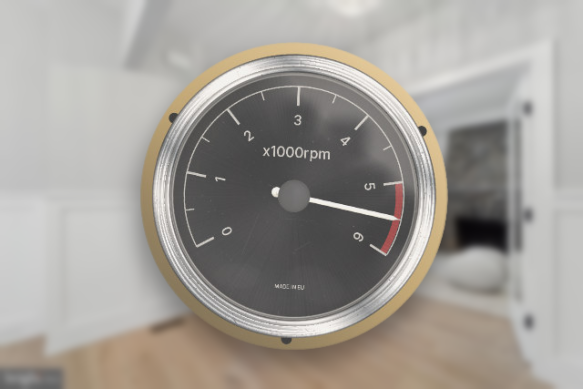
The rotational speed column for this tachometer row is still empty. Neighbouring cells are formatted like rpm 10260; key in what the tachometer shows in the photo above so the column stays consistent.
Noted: rpm 5500
